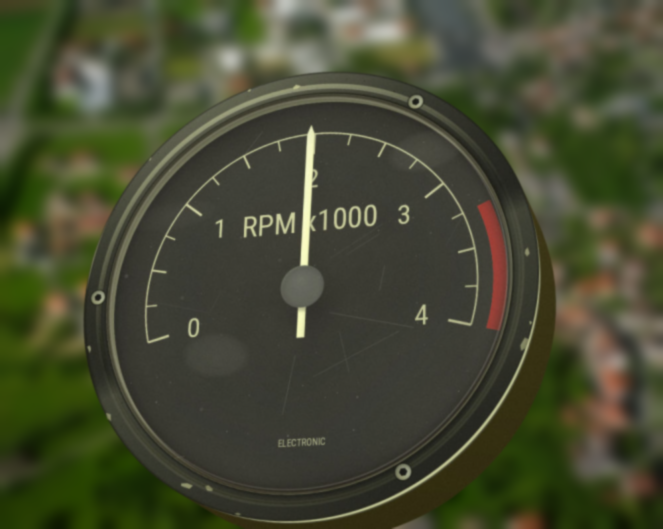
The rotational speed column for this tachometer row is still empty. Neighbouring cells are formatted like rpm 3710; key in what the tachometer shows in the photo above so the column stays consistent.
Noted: rpm 2000
